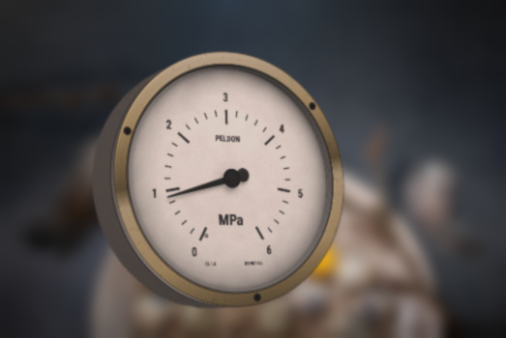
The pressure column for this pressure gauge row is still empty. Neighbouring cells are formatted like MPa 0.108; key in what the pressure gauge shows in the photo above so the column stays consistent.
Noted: MPa 0.9
